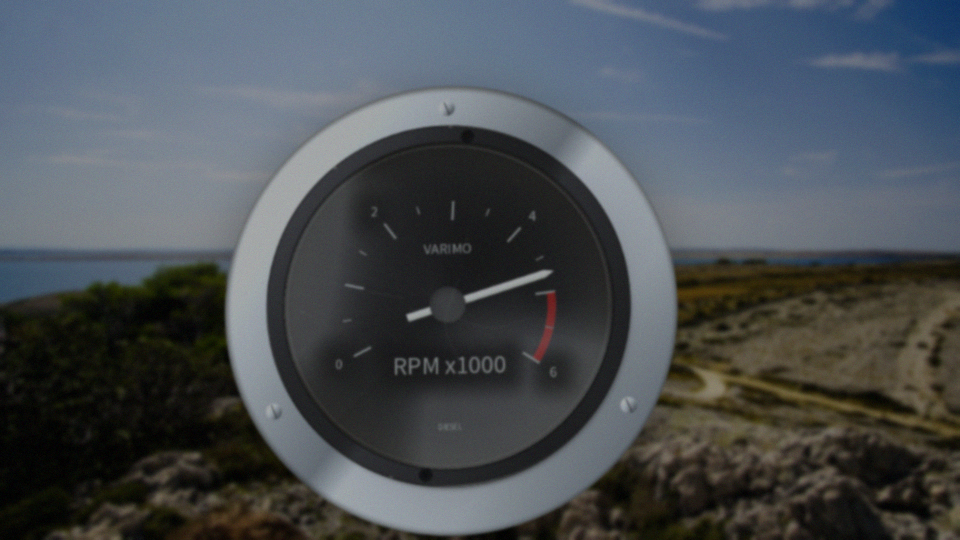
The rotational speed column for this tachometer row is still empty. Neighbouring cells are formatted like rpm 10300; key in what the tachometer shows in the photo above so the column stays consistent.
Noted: rpm 4750
